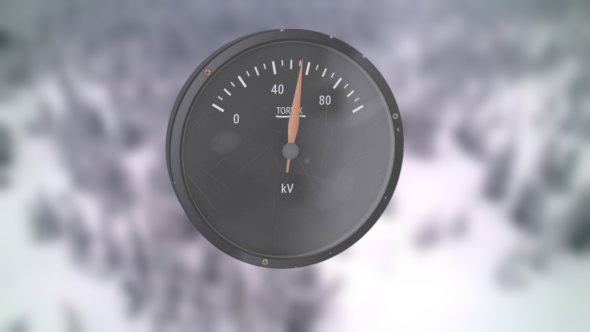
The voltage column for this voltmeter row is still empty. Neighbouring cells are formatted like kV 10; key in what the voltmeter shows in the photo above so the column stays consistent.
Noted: kV 55
